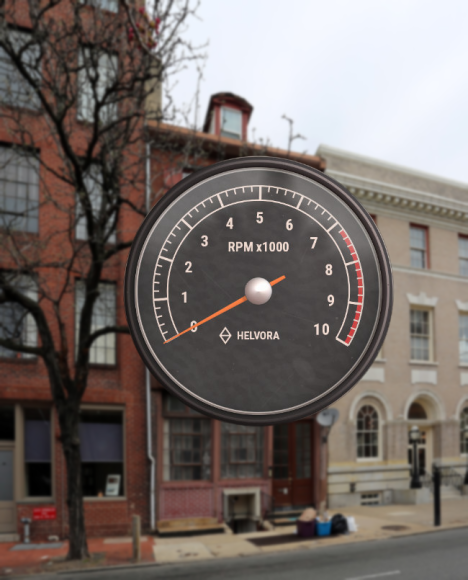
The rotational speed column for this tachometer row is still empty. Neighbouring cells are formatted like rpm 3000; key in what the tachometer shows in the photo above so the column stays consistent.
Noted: rpm 0
